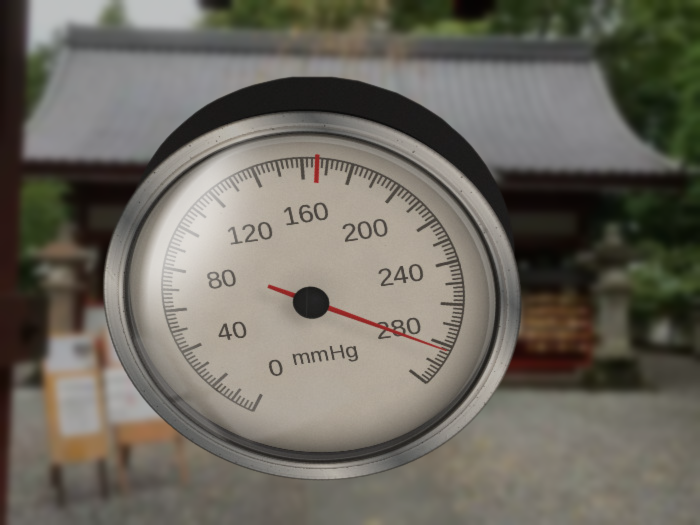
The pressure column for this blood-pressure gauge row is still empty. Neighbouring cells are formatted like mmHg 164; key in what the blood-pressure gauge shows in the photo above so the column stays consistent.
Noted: mmHg 280
